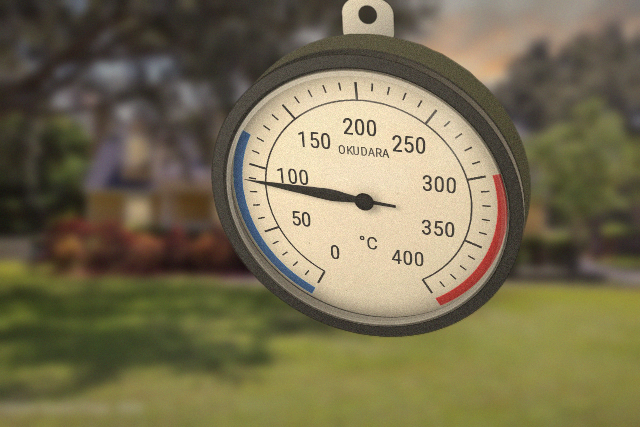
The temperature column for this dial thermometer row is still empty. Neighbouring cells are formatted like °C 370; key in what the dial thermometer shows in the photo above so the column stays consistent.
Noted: °C 90
